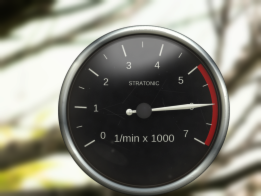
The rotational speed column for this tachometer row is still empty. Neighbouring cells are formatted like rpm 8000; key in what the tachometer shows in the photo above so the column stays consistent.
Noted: rpm 6000
